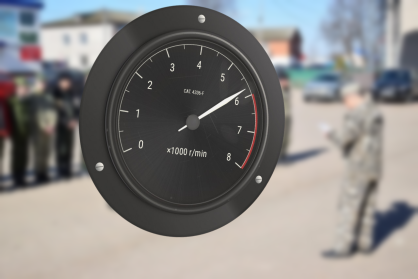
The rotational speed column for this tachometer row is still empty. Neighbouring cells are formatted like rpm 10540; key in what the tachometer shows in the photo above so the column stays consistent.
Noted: rpm 5750
